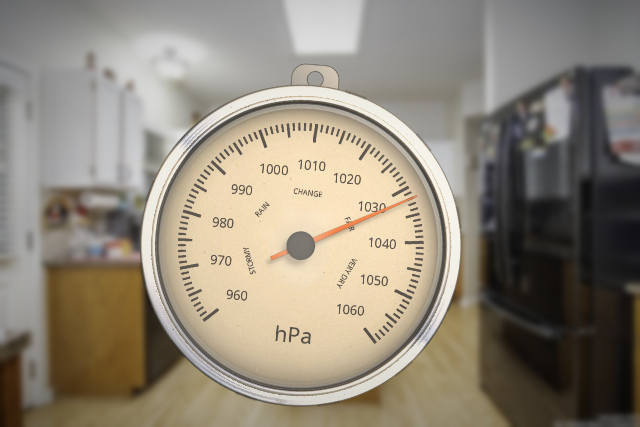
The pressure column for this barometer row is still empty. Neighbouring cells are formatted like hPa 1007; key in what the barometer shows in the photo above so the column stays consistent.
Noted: hPa 1032
